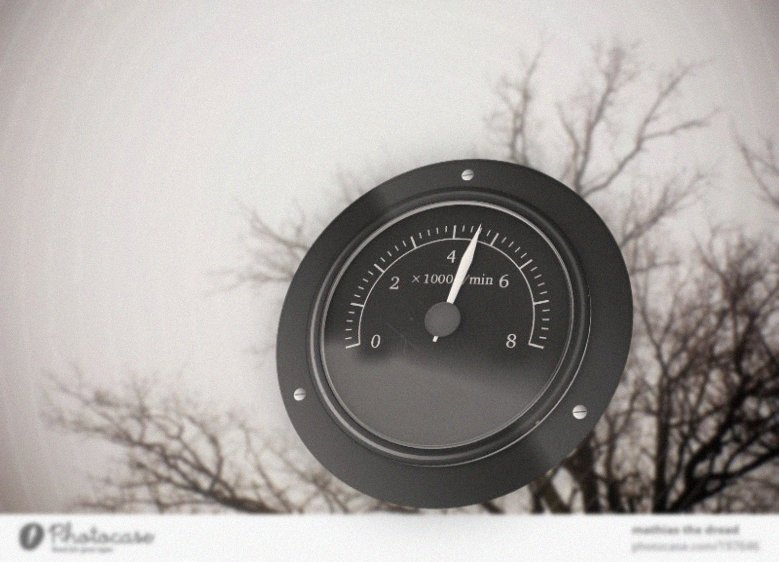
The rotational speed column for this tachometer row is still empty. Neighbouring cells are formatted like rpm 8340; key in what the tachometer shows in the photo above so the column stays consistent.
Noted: rpm 4600
